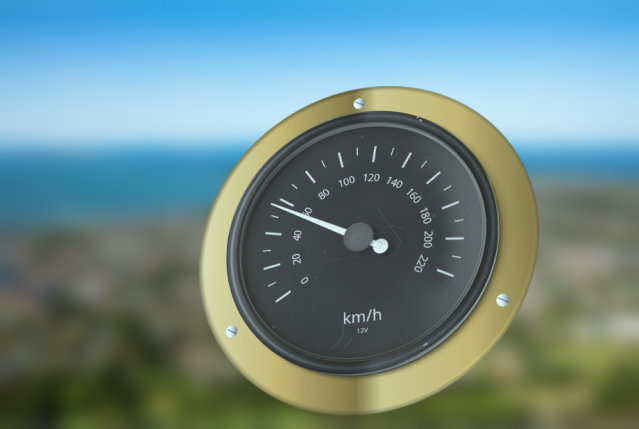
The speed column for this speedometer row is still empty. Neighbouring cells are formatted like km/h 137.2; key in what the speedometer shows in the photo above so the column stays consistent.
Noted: km/h 55
